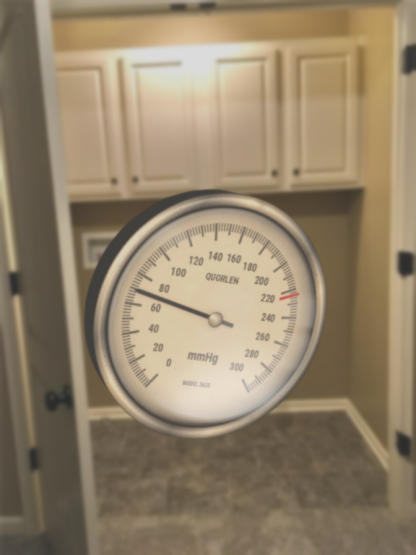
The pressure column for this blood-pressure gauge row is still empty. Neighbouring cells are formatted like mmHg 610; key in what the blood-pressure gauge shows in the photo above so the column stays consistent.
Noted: mmHg 70
